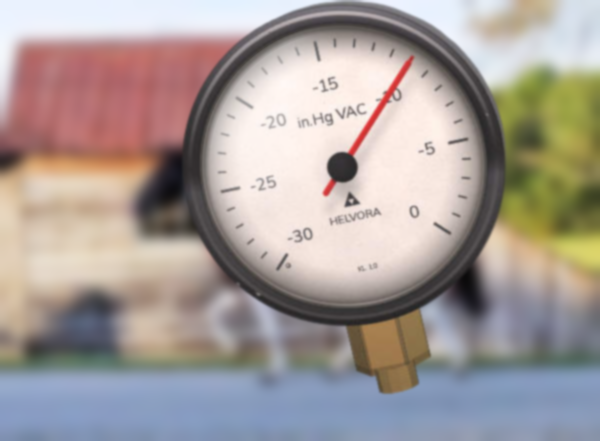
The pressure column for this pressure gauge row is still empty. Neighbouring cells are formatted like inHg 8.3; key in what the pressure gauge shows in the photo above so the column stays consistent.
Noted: inHg -10
